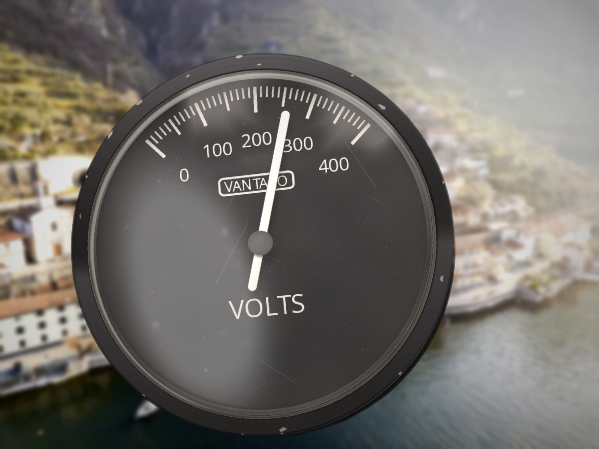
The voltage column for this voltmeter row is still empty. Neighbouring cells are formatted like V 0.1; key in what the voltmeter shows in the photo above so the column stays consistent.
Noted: V 260
